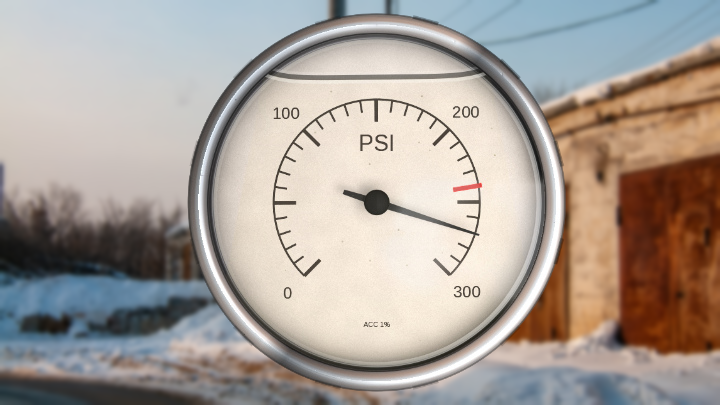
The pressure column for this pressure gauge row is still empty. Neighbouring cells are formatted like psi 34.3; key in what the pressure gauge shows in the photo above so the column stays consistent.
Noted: psi 270
